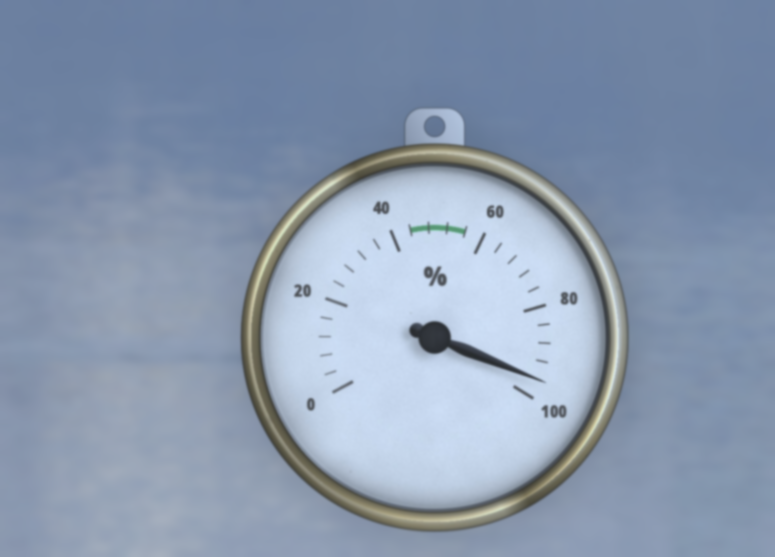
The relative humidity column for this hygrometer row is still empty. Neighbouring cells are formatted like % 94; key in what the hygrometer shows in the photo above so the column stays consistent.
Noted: % 96
